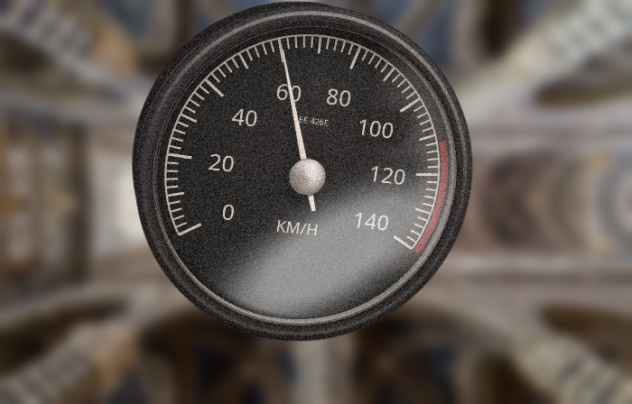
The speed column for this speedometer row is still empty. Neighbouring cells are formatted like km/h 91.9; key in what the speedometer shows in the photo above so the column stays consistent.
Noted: km/h 60
